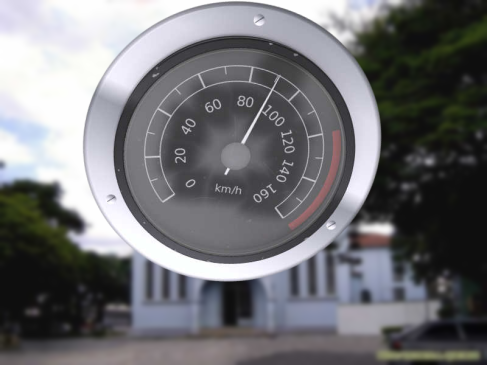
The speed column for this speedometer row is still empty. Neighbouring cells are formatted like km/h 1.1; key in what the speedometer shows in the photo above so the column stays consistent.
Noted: km/h 90
